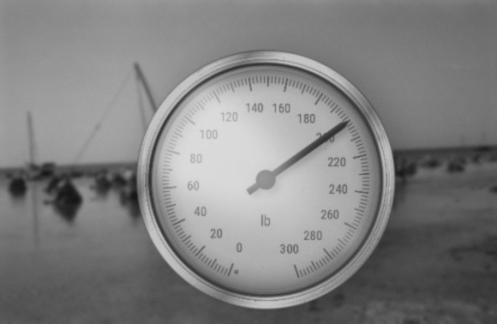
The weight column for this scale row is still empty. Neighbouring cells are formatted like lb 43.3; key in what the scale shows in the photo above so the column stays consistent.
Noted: lb 200
